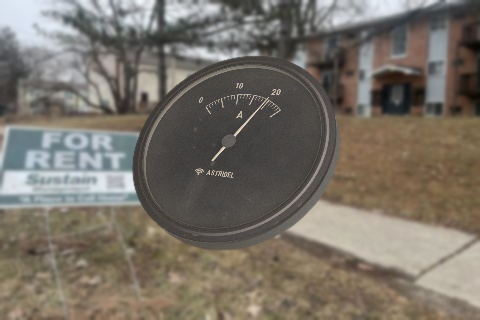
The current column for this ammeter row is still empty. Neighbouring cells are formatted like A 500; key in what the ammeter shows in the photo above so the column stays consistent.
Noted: A 20
